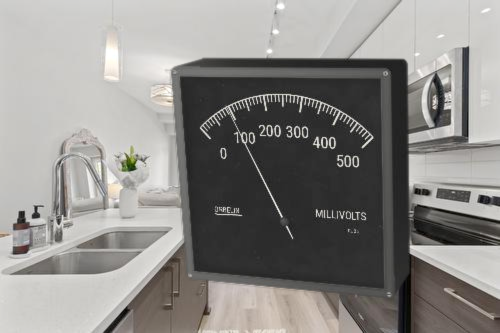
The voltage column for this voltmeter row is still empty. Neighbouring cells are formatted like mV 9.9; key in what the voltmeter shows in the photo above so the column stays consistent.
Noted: mV 100
